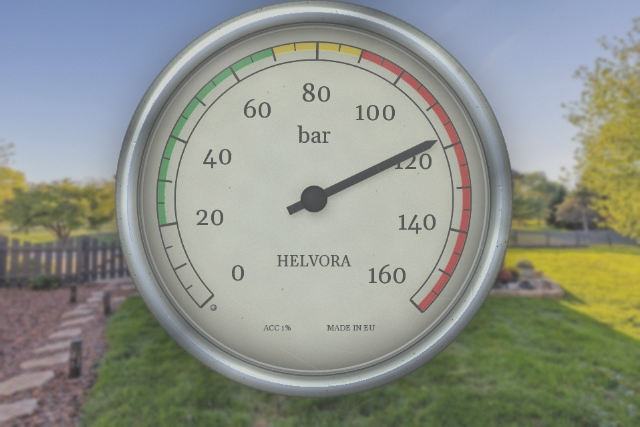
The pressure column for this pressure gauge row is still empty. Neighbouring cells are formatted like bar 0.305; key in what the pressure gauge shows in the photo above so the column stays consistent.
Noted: bar 117.5
